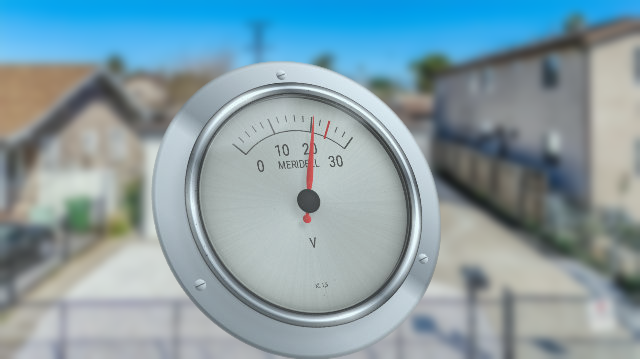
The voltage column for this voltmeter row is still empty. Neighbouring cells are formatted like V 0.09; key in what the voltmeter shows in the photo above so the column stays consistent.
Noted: V 20
